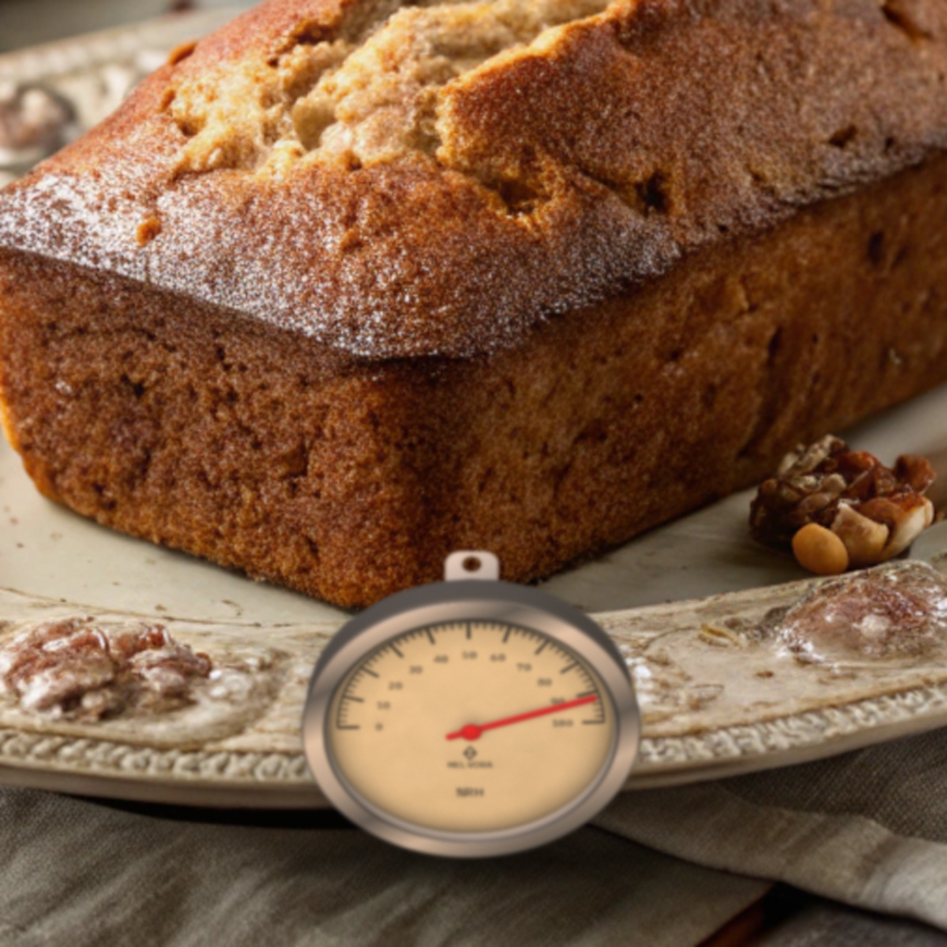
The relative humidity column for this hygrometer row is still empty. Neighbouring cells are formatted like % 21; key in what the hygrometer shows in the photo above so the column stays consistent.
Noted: % 90
